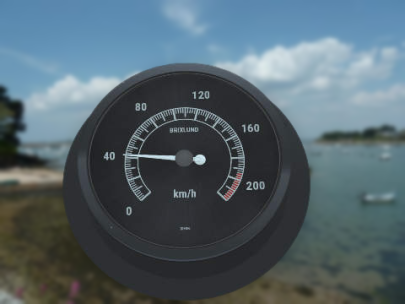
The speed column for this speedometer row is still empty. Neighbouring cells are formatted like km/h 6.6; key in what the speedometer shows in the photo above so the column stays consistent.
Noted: km/h 40
